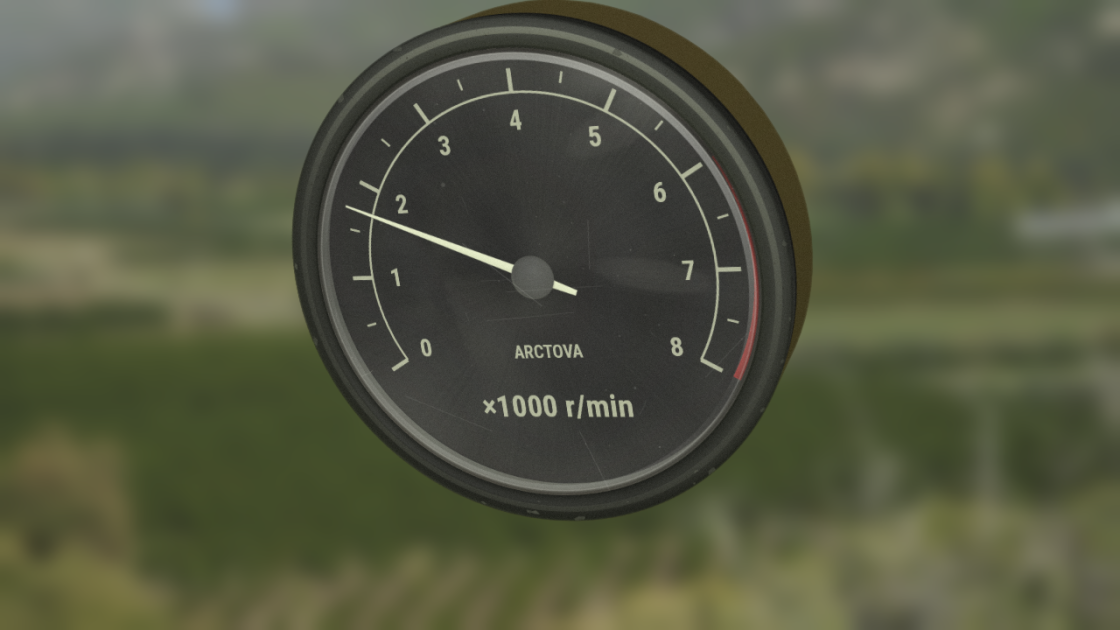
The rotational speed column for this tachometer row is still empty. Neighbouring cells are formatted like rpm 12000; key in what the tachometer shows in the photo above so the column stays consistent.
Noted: rpm 1750
